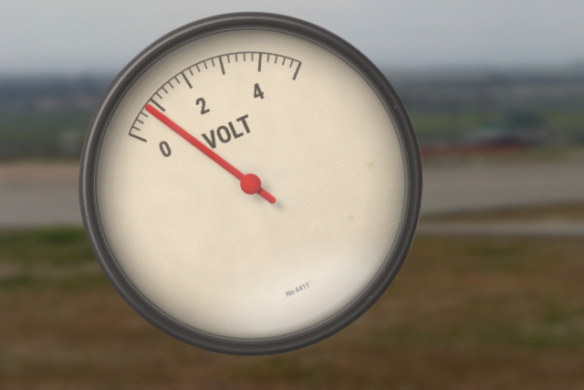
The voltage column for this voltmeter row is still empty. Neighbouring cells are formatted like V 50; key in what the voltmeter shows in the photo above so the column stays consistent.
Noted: V 0.8
